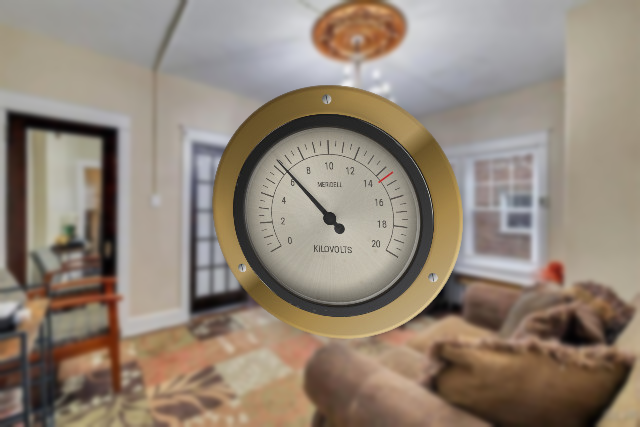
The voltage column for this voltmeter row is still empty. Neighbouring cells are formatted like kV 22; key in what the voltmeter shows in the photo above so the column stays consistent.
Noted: kV 6.5
